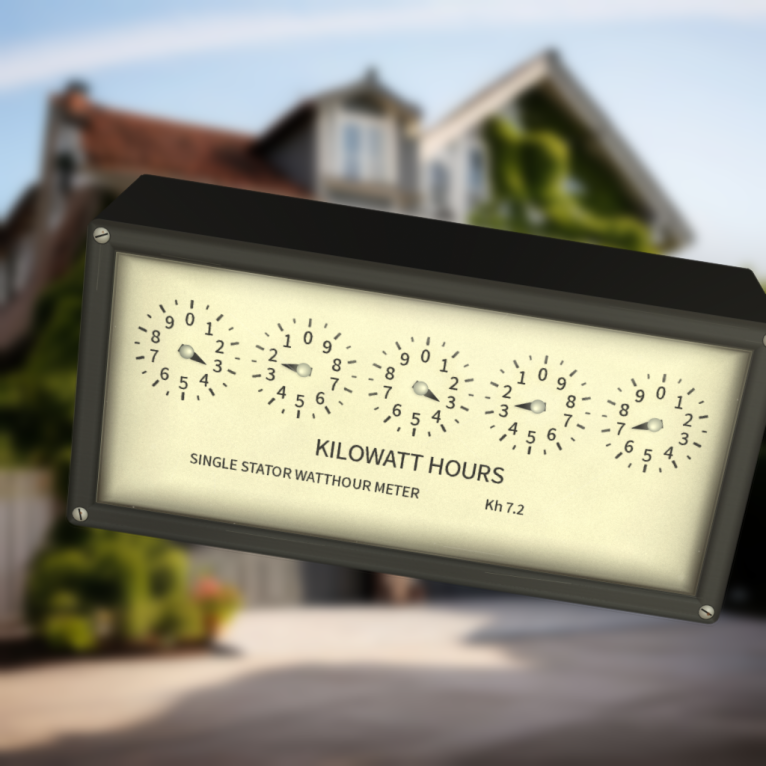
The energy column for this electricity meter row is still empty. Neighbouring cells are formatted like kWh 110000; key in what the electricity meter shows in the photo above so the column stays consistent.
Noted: kWh 32327
